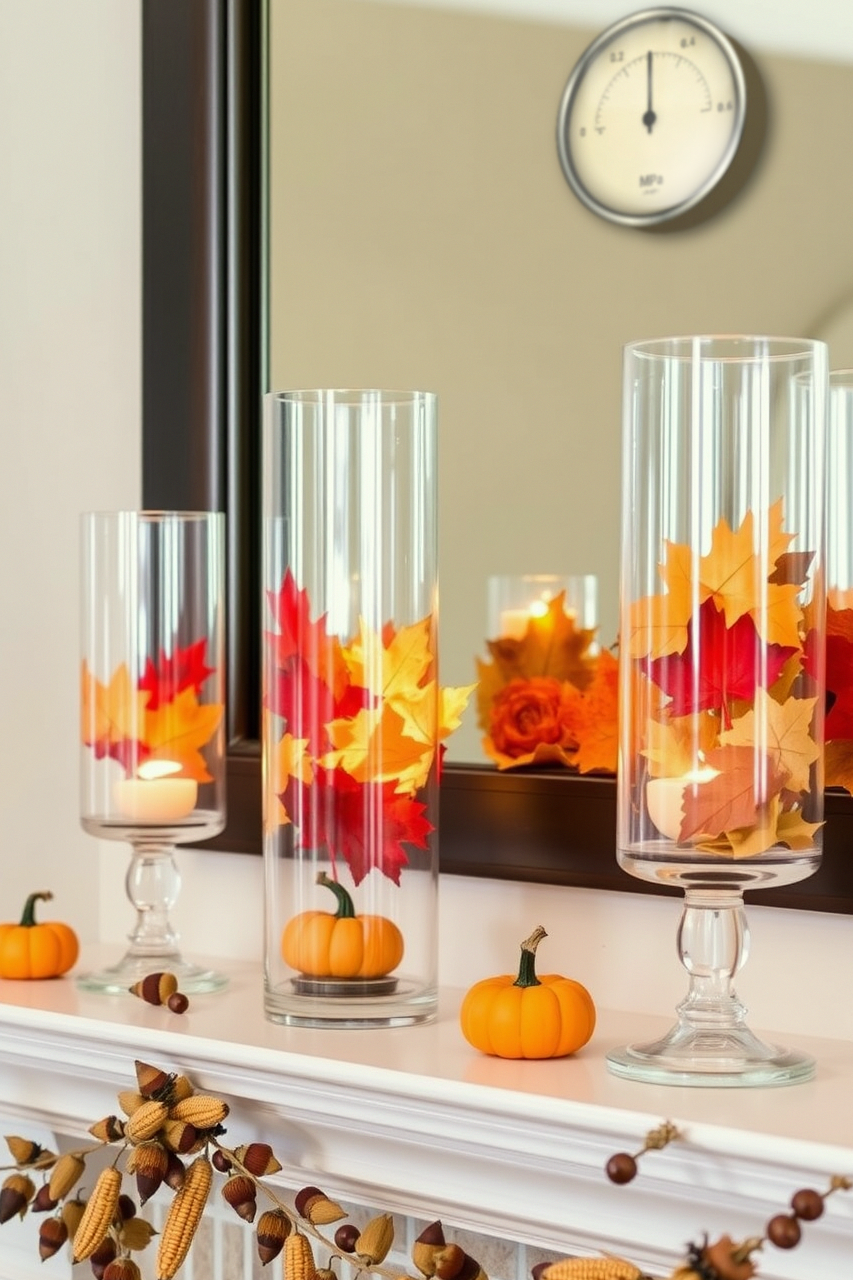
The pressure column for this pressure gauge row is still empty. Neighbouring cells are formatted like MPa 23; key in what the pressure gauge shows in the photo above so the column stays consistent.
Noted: MPa 0.3
